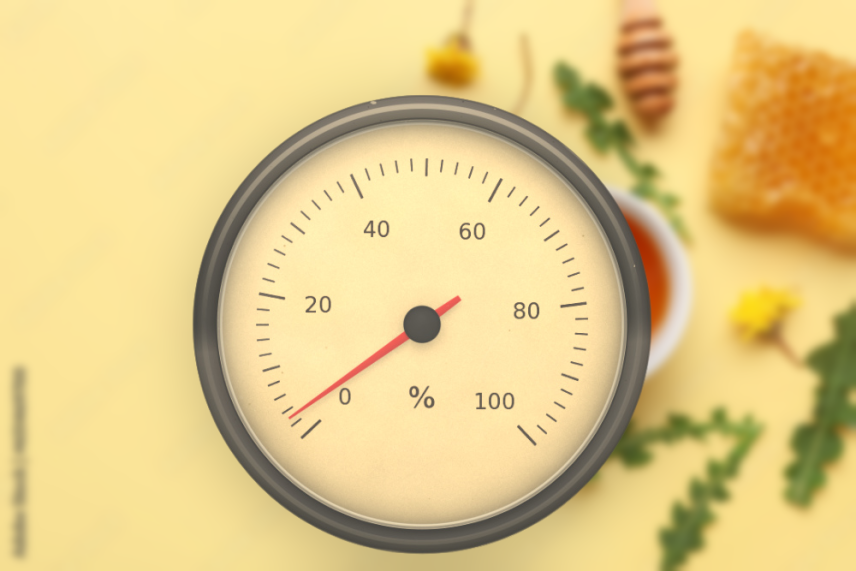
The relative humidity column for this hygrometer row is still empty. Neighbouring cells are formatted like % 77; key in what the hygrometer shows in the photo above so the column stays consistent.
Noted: % 3
